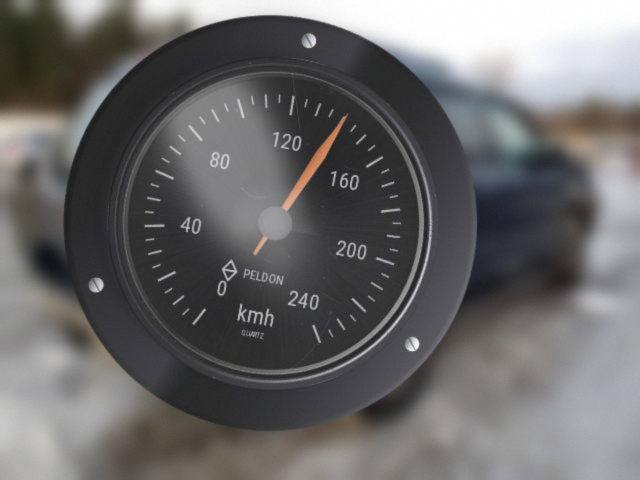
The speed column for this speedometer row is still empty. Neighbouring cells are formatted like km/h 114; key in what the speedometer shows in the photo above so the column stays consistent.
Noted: km/h 140
